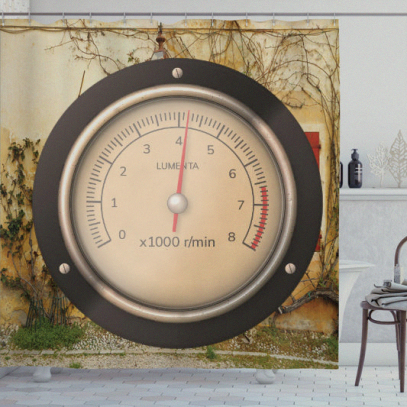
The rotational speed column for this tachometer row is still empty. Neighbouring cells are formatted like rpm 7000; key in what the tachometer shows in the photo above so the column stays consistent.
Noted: rpm 4200
